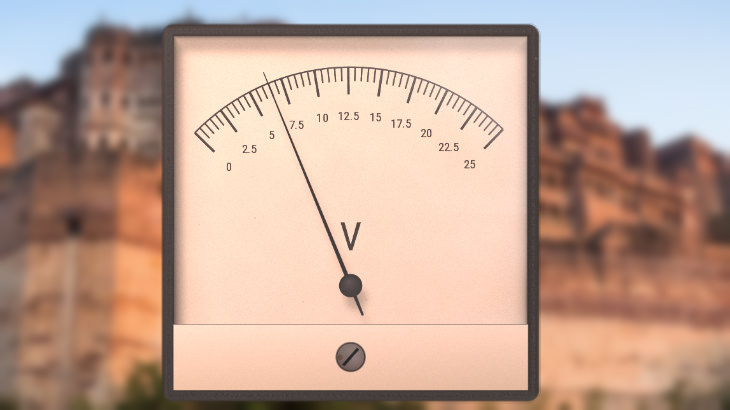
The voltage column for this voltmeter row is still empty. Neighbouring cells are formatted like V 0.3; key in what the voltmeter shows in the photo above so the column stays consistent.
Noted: V 6.5
